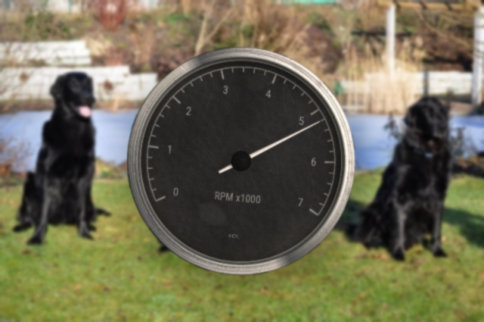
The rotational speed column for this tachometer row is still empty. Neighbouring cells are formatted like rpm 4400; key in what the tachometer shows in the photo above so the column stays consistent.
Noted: rpm 5200
